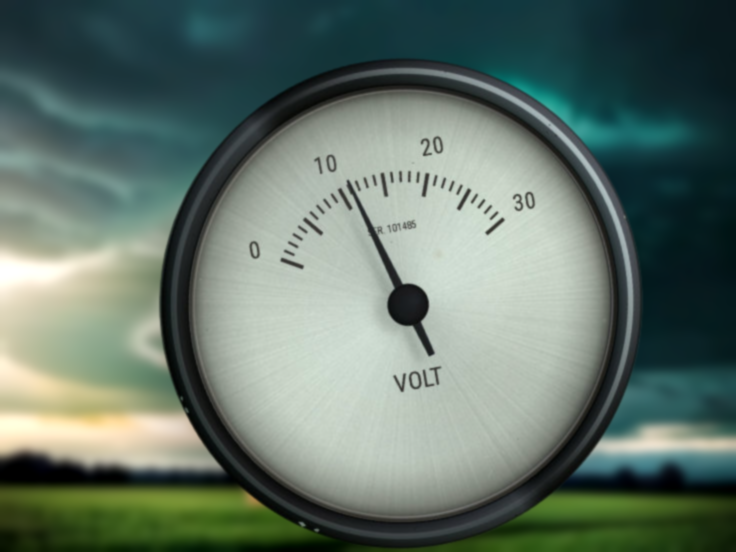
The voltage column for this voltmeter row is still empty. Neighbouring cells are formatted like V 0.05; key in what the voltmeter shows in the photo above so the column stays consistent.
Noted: V 11
